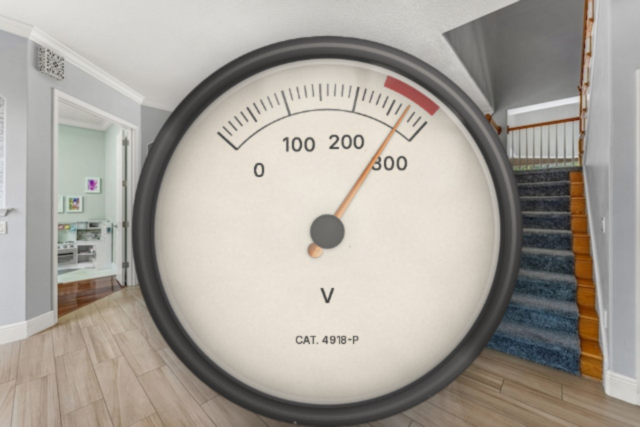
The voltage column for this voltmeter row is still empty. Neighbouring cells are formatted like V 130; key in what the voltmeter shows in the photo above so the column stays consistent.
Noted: V 270
